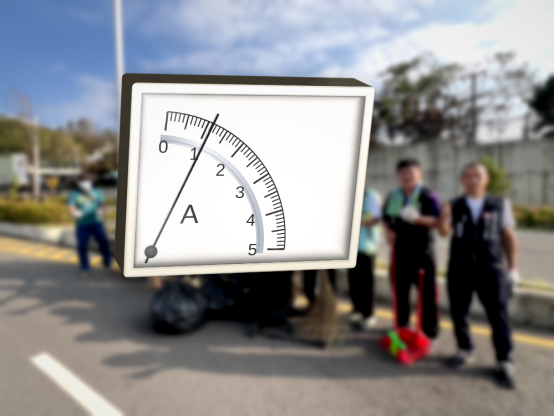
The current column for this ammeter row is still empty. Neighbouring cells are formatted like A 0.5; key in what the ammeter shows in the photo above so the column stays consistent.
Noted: A 1.1
